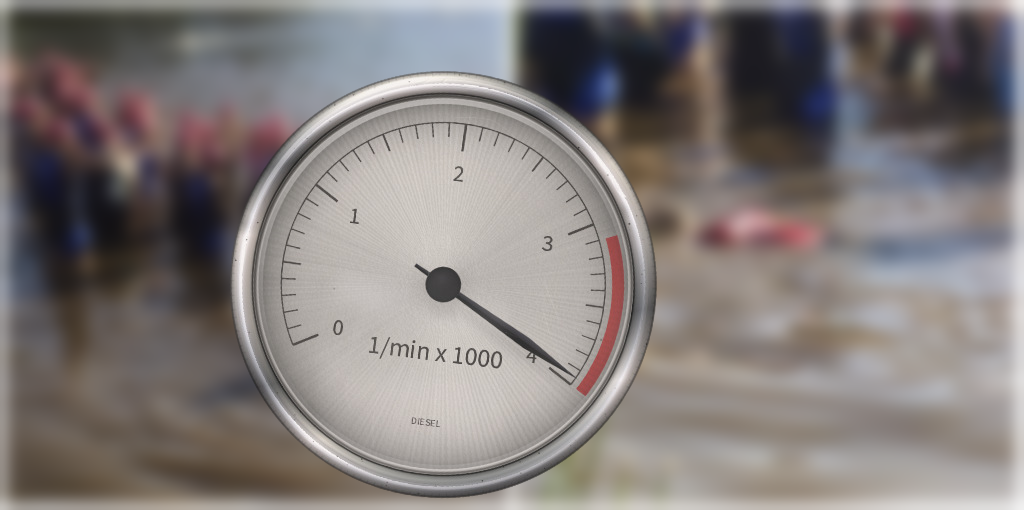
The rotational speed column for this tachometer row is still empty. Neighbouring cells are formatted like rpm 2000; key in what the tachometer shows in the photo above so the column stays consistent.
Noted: rpm 3950
